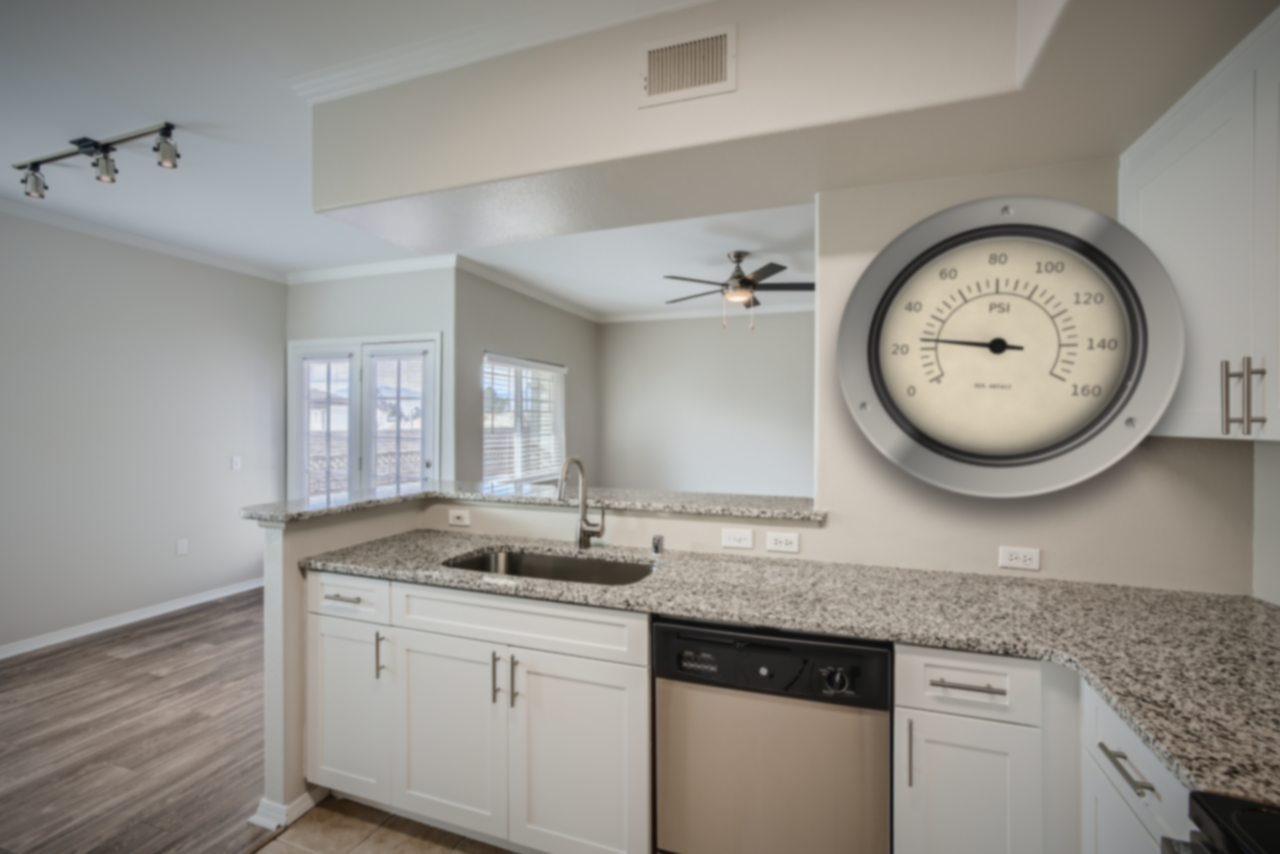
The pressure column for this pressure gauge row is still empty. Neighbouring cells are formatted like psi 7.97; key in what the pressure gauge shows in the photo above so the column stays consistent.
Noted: psi 25
